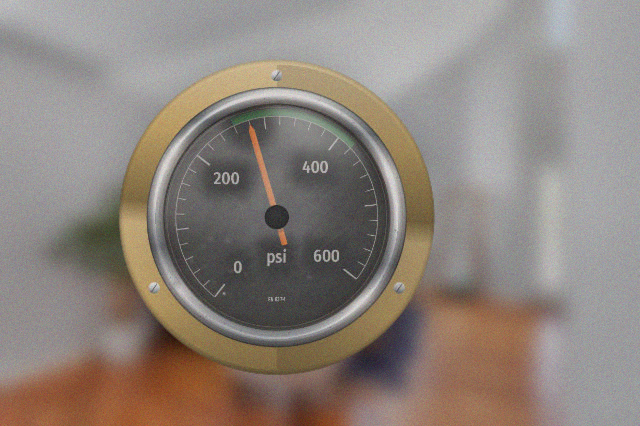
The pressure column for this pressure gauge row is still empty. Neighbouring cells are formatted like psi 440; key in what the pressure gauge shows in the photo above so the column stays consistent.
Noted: psi 280
